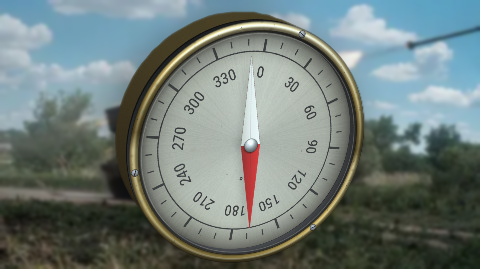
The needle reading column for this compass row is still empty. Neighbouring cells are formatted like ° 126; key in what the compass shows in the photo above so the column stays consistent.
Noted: ° 170
